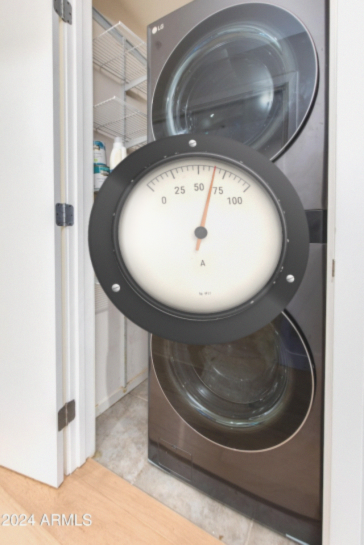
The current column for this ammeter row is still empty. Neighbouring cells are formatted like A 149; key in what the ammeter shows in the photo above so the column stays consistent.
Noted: A 65
